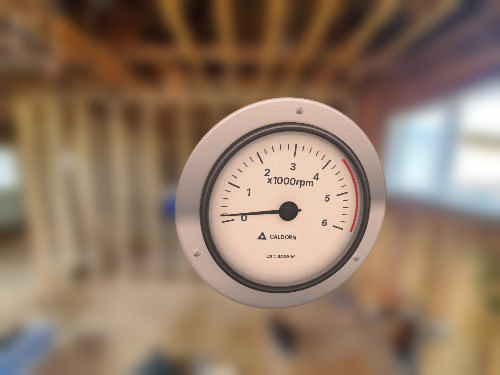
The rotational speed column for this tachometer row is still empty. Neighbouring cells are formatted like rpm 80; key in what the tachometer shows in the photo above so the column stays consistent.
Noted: rpm 200
